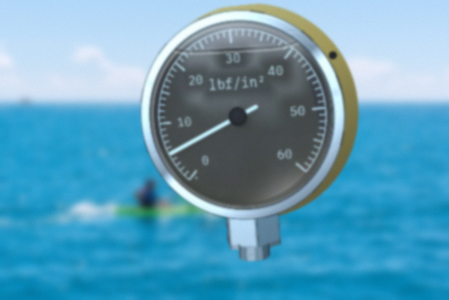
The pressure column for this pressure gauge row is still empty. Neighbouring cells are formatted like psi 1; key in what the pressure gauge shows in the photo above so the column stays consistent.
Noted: psi 5
